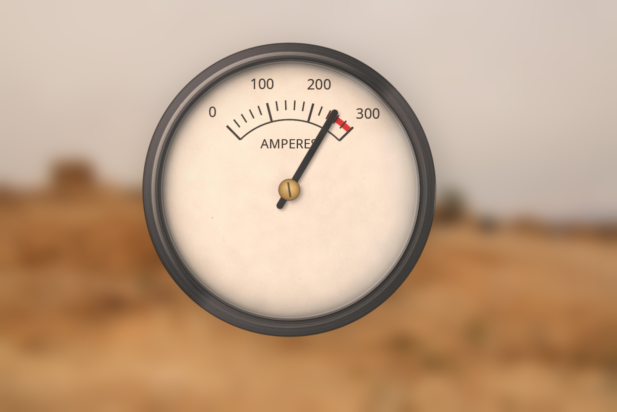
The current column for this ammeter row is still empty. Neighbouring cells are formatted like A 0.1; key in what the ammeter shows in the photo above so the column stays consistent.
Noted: A 250
